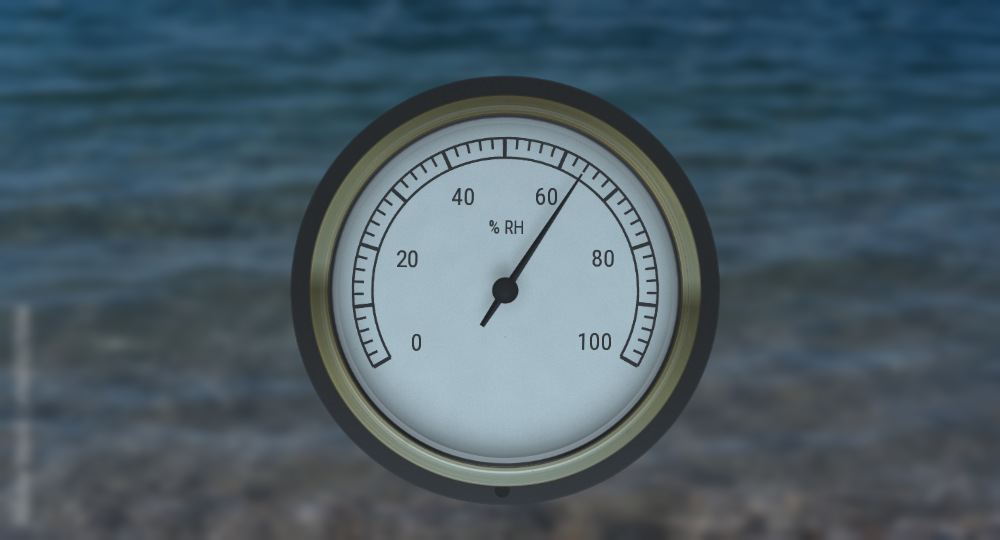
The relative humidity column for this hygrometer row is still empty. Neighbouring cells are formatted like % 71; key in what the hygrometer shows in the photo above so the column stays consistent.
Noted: % 64
